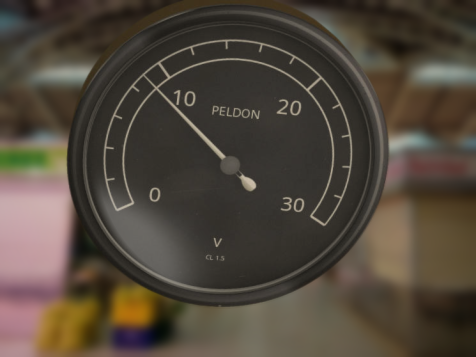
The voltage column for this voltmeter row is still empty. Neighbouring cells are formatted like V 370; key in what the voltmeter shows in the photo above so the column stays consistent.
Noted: V 9
